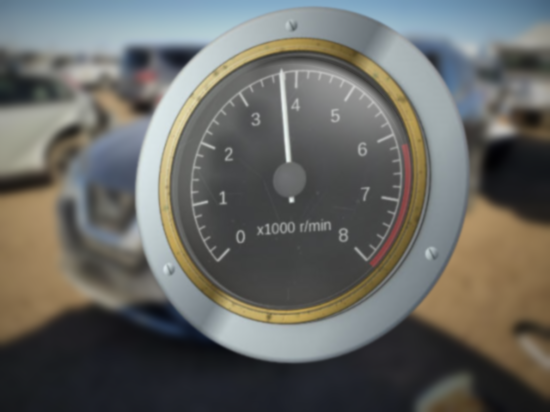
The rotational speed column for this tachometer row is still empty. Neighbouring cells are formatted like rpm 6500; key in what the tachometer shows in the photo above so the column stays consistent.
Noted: rpm 3800
